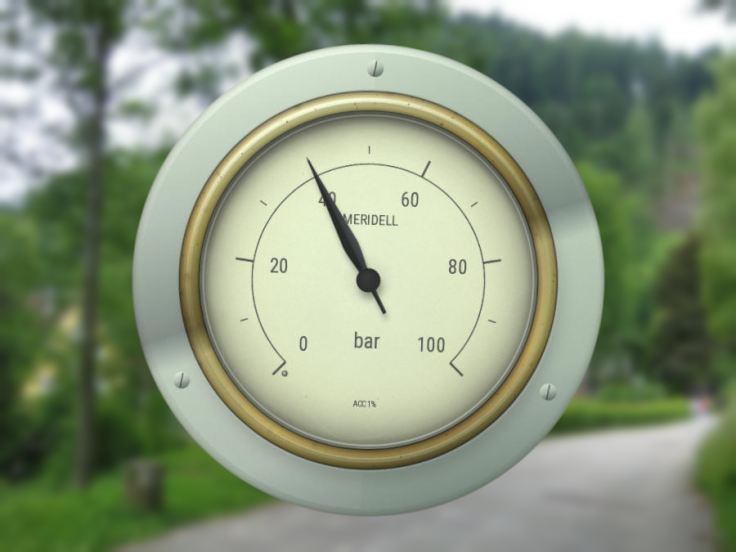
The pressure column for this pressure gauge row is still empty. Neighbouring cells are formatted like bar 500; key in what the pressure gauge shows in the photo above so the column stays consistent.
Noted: bar 40
